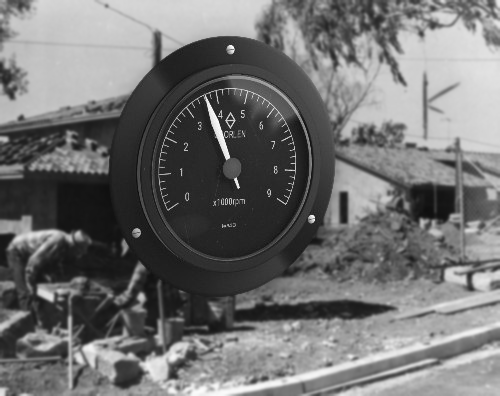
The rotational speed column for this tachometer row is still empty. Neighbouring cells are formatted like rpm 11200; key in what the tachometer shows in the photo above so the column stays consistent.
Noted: rpm 3600
